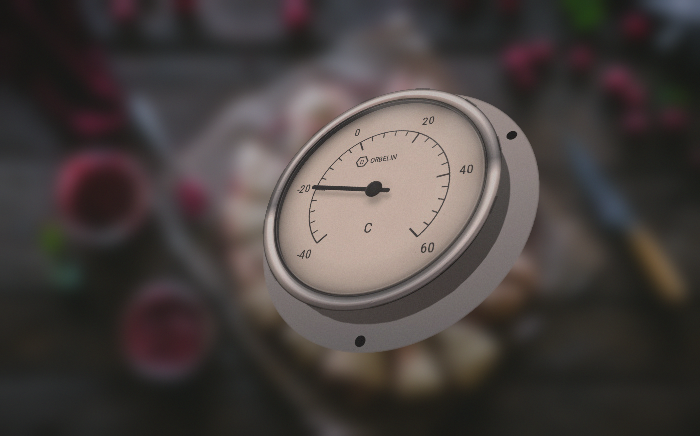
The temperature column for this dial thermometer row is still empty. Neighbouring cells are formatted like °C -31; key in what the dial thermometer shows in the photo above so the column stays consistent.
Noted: °C -20
